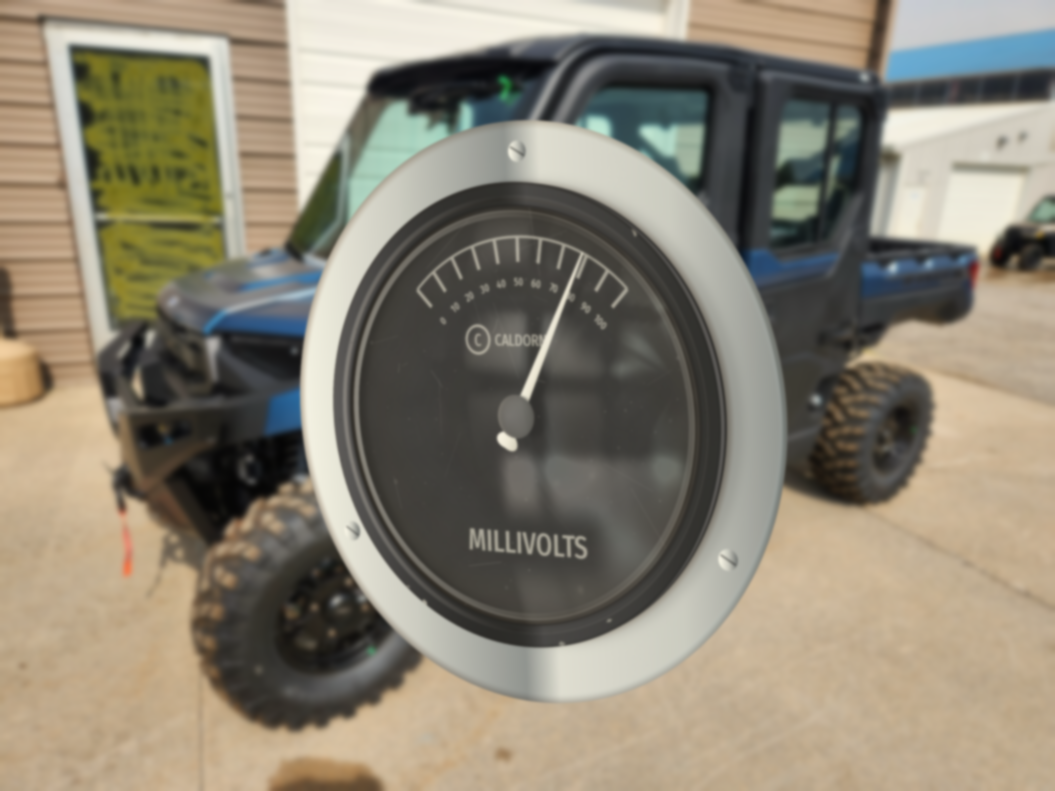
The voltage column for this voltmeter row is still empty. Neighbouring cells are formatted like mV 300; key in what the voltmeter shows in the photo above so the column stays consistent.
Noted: mV 80
